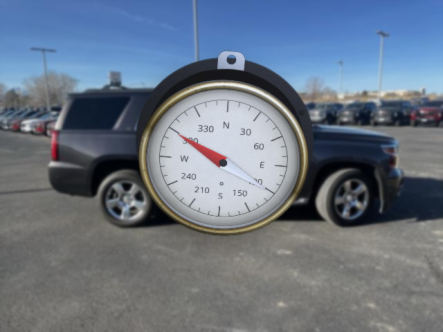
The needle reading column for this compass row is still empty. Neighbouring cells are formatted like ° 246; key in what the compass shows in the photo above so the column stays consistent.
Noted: ° 300
